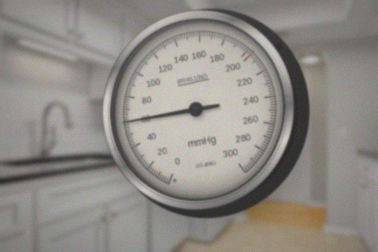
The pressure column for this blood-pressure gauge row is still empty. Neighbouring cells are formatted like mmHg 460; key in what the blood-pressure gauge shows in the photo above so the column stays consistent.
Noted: mmHg 60
